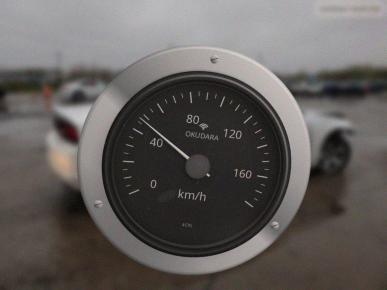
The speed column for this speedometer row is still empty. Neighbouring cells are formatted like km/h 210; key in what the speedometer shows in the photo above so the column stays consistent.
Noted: km/h 47.5
